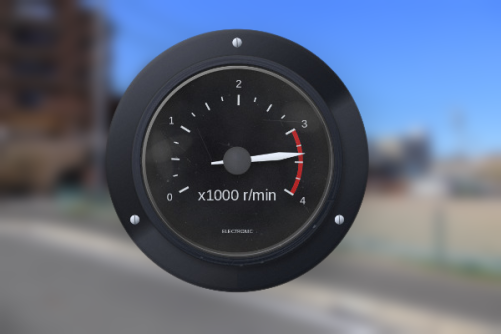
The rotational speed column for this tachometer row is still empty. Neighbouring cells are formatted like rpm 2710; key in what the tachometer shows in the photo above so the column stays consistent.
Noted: rpm 3375
